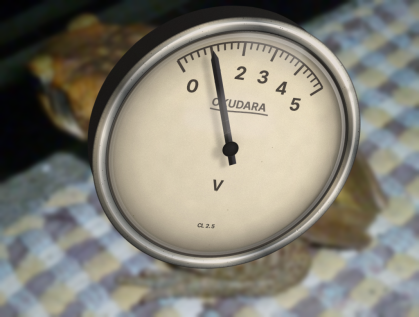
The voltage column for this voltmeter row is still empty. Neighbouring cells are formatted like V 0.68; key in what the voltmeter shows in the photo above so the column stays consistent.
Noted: V 1
